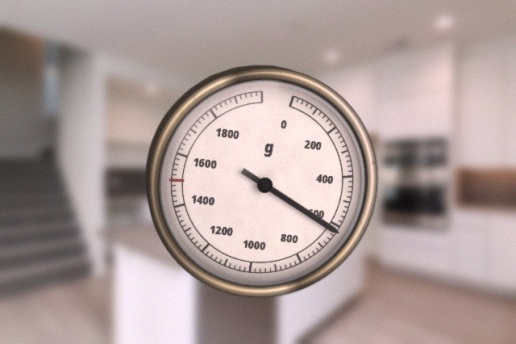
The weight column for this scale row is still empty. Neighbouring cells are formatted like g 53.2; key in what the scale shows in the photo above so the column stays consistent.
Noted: g 620
